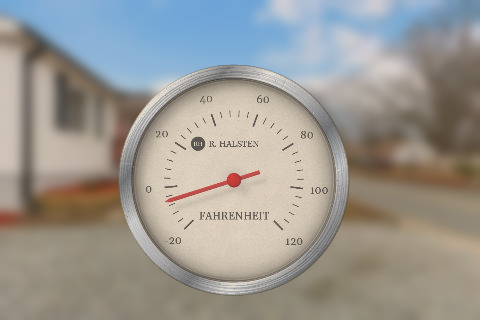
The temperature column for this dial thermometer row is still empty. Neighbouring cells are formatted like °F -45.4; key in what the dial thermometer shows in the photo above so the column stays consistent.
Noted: °F -6
